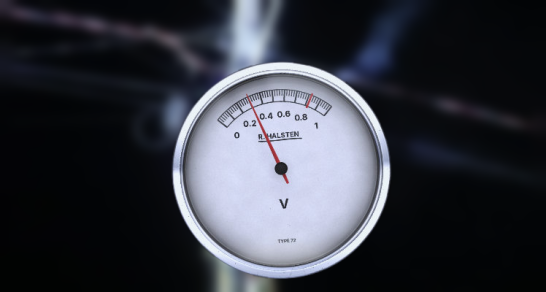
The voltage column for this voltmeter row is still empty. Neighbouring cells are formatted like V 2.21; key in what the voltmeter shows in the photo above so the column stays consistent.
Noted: V 0.3
